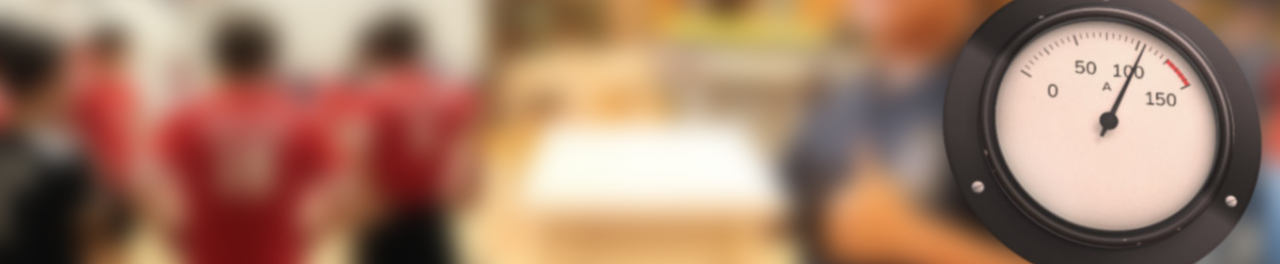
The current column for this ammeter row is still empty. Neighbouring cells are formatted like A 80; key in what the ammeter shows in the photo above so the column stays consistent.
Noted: A 105
